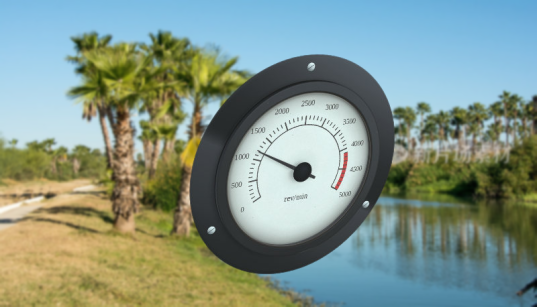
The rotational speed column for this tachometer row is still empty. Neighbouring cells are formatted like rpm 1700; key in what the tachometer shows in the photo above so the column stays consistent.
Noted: rpm 1200
